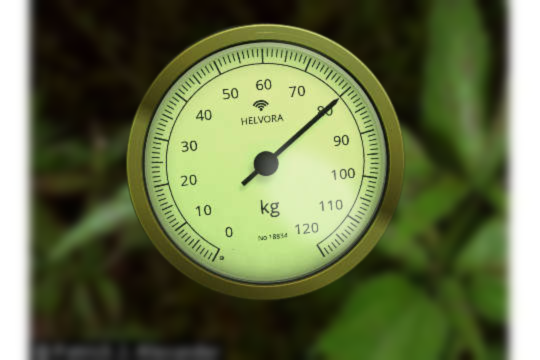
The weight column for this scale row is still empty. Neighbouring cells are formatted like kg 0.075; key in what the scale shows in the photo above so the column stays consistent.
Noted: kg 80
